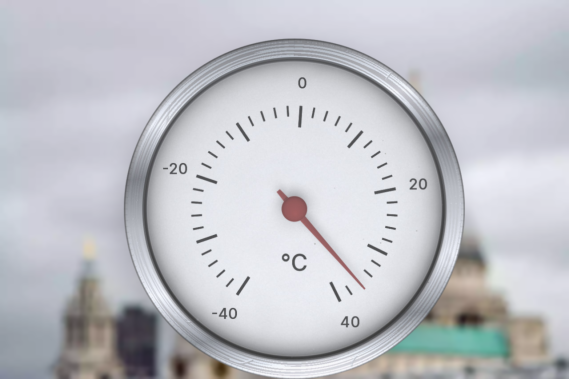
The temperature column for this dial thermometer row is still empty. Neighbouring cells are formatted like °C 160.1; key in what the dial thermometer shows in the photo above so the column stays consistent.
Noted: °C 36
